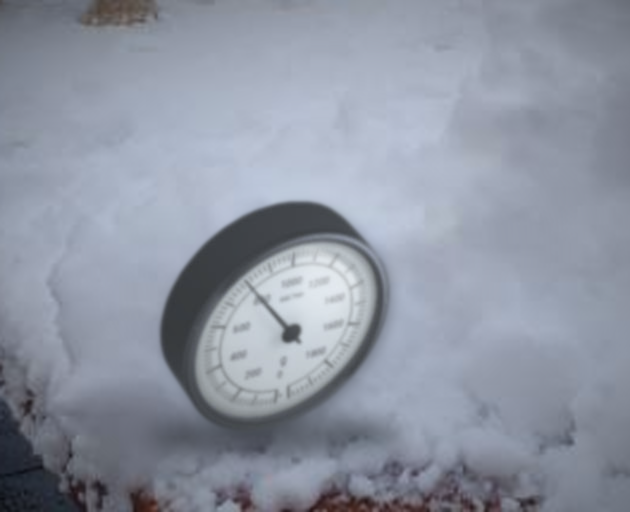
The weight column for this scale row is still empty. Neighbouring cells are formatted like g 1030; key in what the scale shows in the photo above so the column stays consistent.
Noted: g 800
